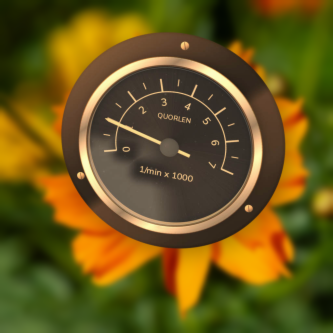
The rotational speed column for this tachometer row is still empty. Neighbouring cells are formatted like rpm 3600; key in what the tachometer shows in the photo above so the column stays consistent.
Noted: rpm 1000
